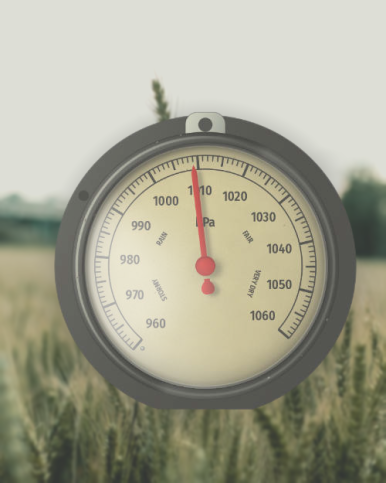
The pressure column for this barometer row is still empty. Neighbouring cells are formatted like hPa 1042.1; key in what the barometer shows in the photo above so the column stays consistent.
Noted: hPa 1009
